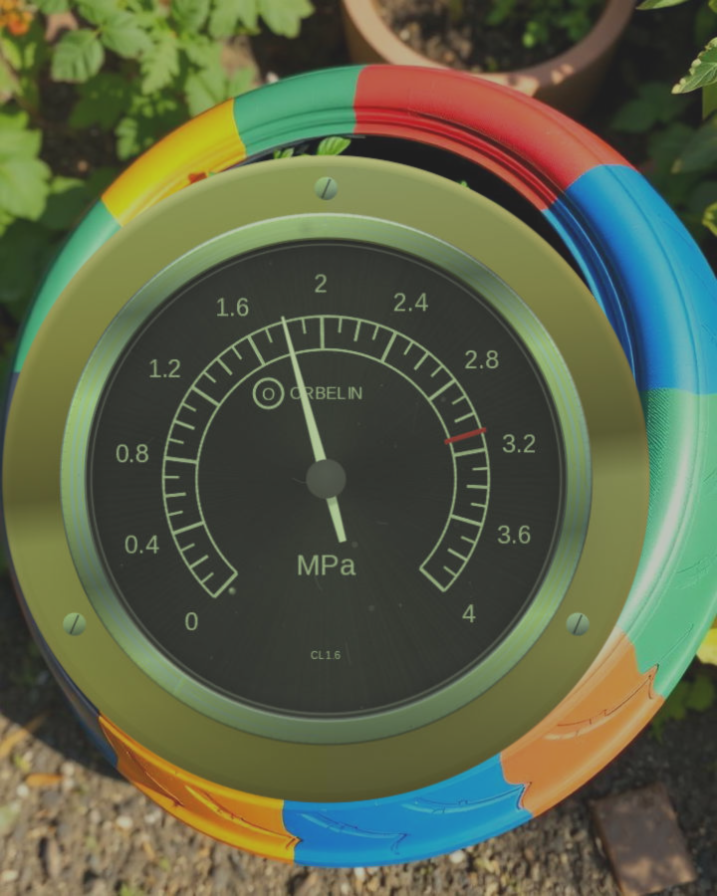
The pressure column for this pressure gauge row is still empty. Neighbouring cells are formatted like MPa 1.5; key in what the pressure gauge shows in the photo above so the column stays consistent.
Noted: MPa 1.8
